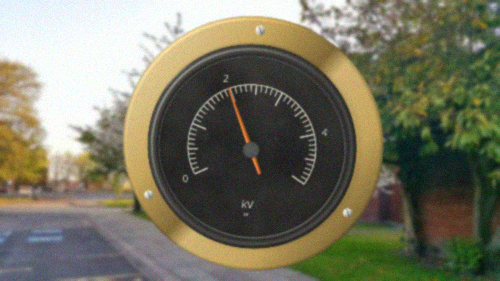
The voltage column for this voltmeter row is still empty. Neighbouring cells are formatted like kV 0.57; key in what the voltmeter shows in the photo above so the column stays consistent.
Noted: kV 2
